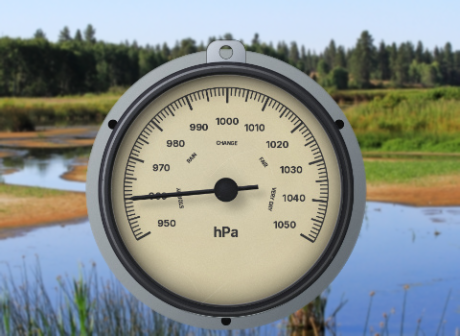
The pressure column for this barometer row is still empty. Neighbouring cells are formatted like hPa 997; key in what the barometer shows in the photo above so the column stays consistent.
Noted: hPa 960
